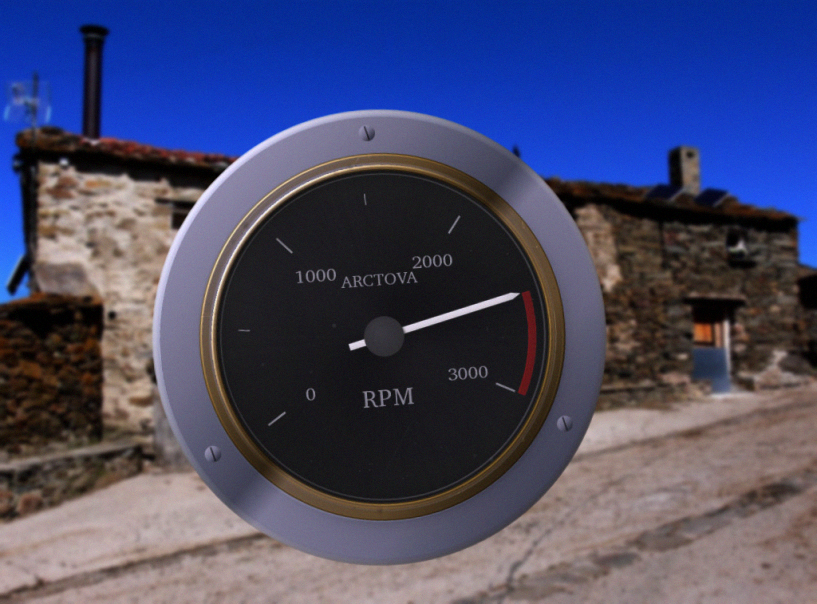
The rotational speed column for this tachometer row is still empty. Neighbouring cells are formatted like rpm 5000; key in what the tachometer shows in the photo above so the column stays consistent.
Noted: rpm 2500
